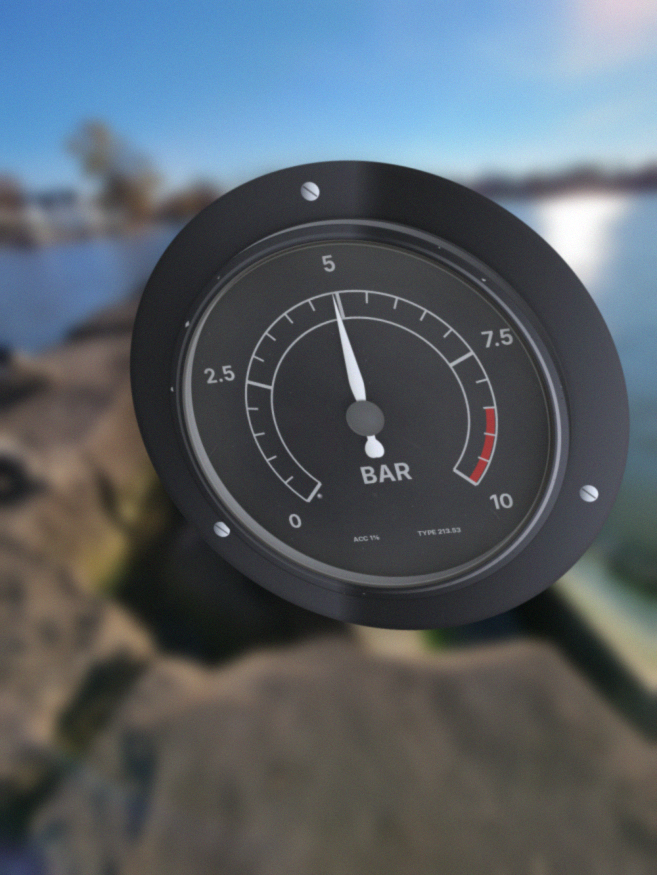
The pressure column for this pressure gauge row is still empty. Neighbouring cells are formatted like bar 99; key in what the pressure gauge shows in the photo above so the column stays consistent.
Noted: bar 5
